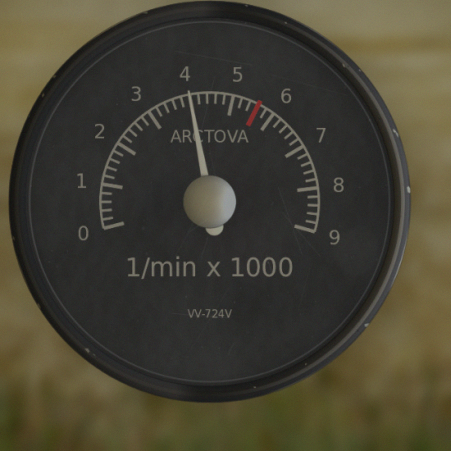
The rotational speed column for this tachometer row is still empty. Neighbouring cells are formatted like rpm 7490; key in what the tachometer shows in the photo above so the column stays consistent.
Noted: rpm 4000
